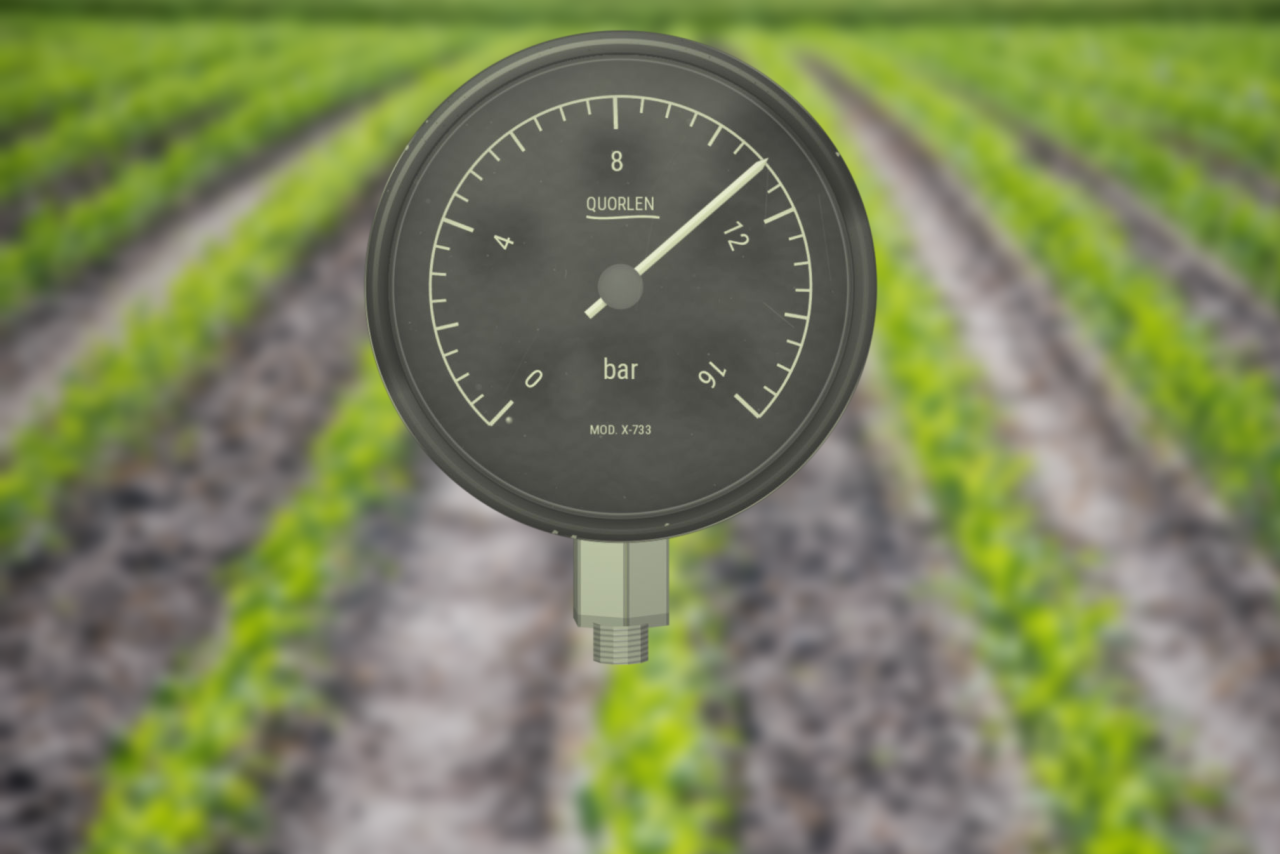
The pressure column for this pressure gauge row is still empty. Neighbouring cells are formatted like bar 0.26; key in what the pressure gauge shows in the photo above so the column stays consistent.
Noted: bar 11
